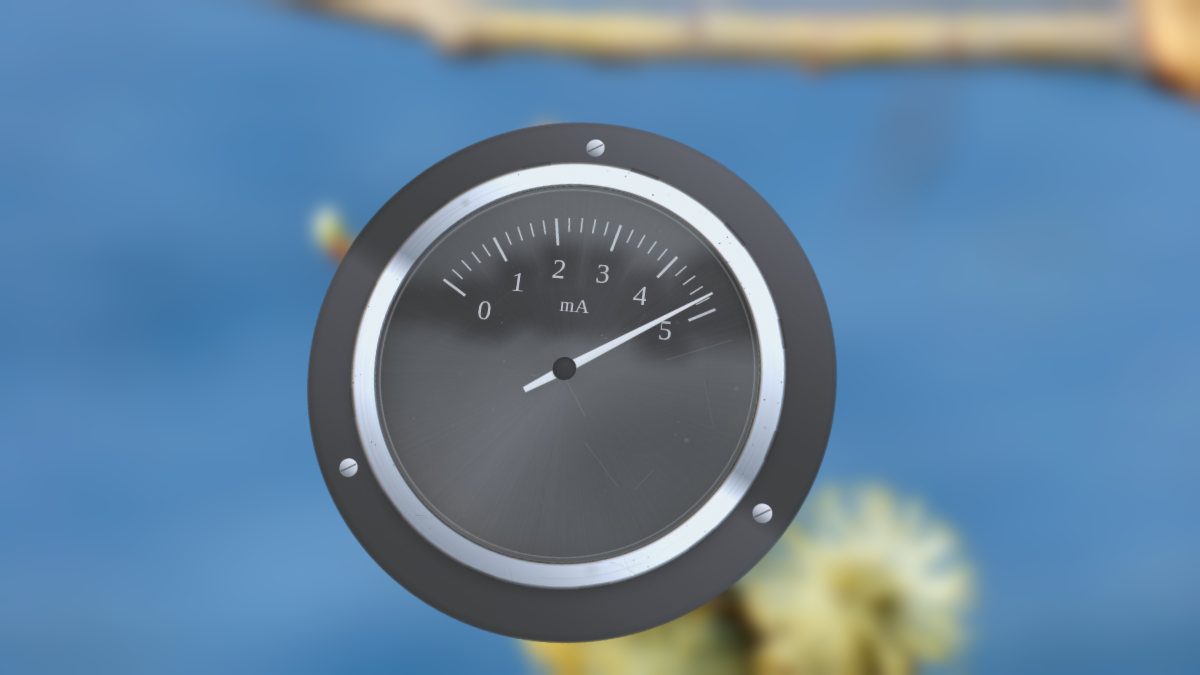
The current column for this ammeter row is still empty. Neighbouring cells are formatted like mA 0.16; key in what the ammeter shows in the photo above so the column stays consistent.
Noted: mA 4.8
